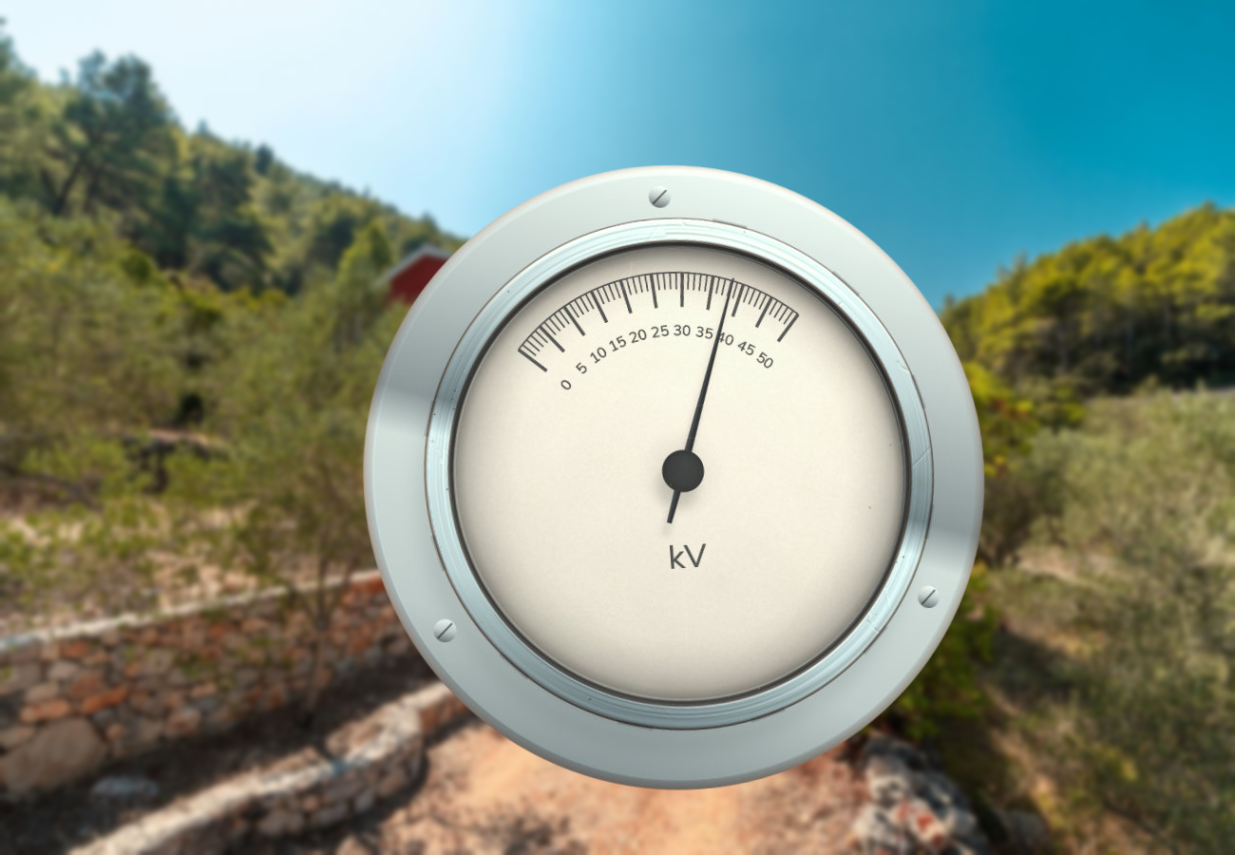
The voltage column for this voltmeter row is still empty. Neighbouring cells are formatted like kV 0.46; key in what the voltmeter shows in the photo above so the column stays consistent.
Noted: kV 38
